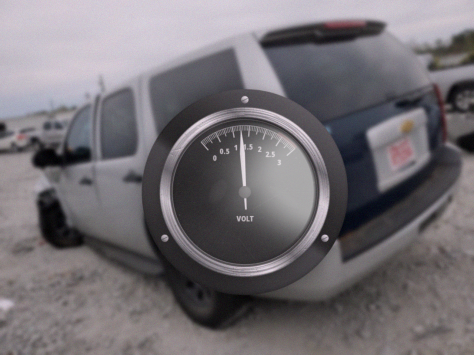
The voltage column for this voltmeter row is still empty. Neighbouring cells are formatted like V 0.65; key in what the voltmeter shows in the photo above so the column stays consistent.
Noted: V 1.25
